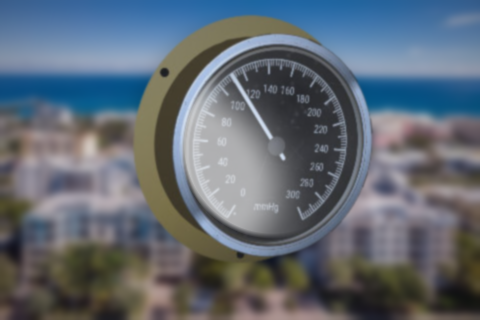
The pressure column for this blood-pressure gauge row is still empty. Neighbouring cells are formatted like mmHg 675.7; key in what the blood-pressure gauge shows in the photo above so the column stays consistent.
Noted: mmHg 110
